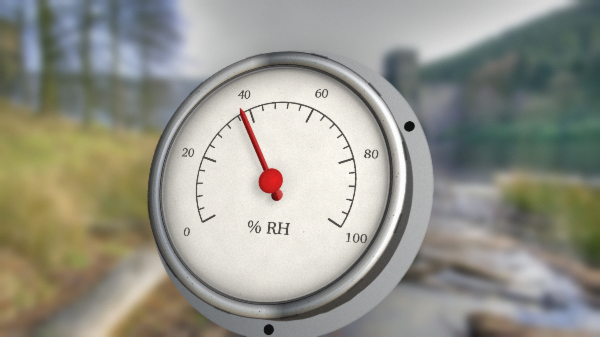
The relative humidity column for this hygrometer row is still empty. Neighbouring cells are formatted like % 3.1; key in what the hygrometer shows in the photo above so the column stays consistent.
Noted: % 38
